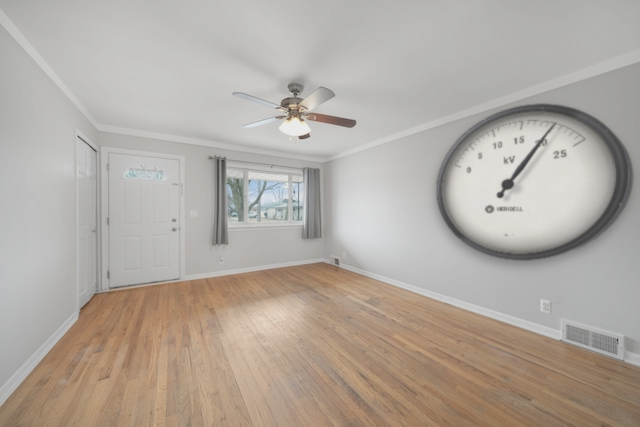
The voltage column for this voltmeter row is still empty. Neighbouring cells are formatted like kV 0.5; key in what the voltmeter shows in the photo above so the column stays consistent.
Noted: kV 20
